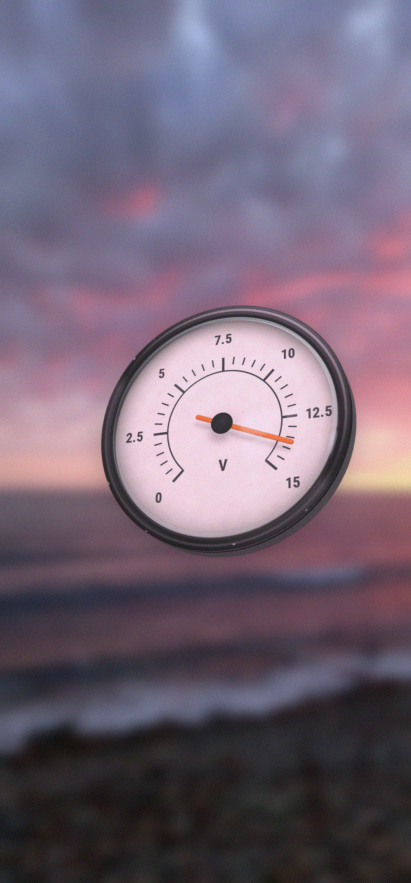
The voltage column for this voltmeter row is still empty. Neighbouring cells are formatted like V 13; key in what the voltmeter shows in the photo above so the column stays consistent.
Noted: V 13.75
